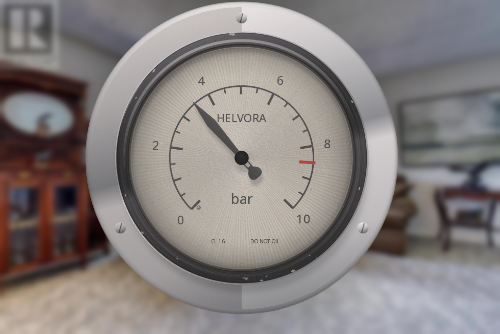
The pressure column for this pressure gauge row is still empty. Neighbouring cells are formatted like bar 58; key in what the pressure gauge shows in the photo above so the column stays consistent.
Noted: bar 3.5
